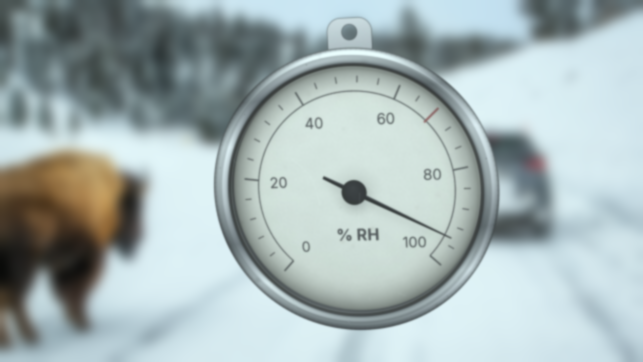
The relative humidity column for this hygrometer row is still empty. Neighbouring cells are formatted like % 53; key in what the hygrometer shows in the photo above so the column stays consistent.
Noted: % 94
